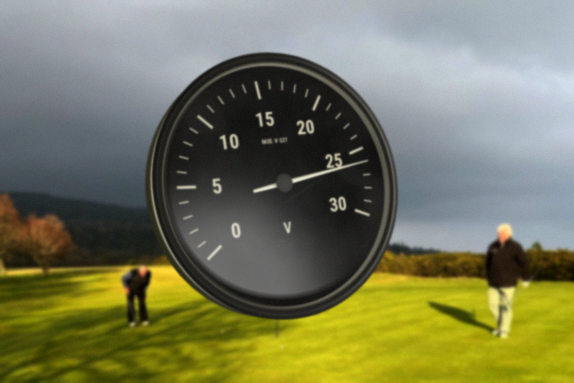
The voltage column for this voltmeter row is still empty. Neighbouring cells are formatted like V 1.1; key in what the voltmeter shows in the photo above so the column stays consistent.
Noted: V 26
